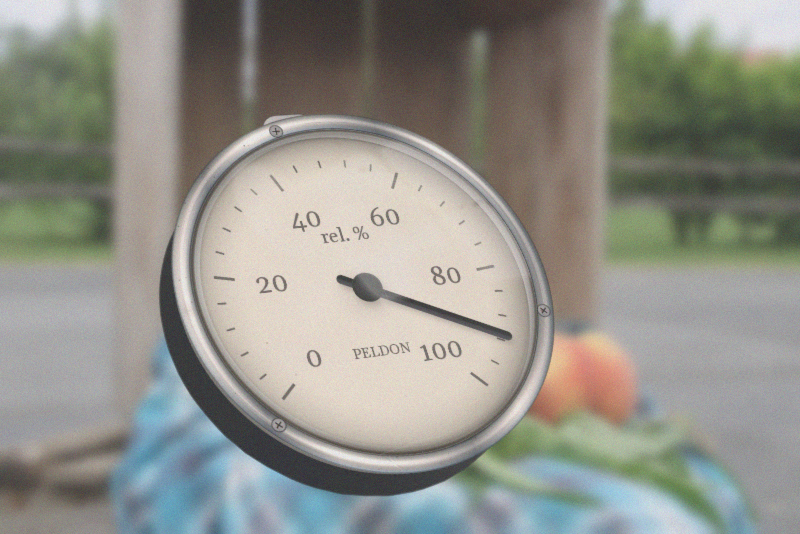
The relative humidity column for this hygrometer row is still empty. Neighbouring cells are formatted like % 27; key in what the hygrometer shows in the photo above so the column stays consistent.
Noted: % 92
